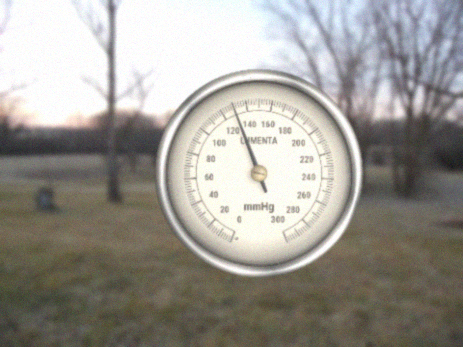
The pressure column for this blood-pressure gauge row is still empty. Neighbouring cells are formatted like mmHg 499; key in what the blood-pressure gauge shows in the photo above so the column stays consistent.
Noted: mmHg 130
